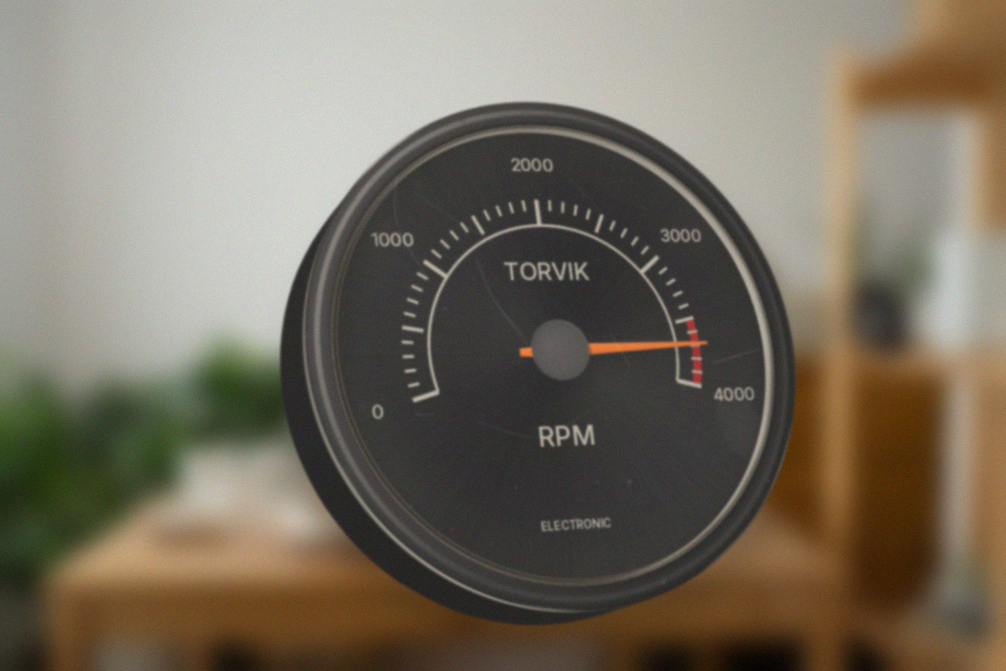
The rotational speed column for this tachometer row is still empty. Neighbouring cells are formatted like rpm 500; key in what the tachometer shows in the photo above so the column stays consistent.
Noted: rpm 3700
